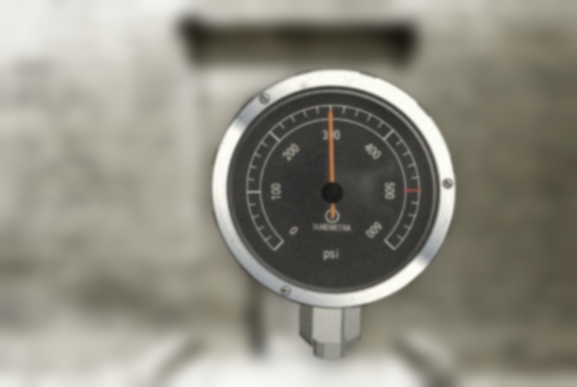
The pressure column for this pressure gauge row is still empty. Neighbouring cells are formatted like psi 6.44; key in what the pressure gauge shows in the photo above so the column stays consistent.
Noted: psi 300
